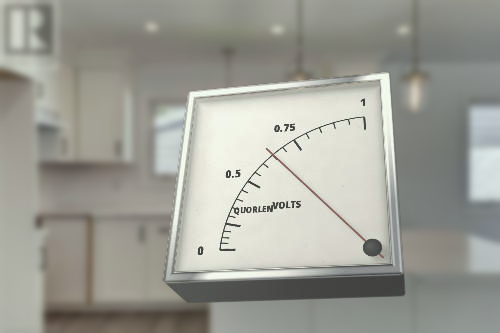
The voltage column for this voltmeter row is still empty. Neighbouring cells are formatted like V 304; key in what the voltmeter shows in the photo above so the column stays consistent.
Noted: V 0.65
